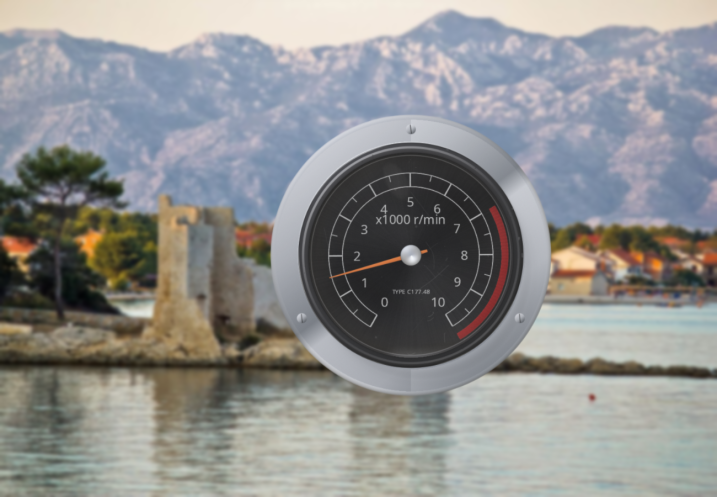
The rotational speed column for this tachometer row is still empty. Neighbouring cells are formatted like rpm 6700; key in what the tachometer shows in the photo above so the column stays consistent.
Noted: rpm 1500
